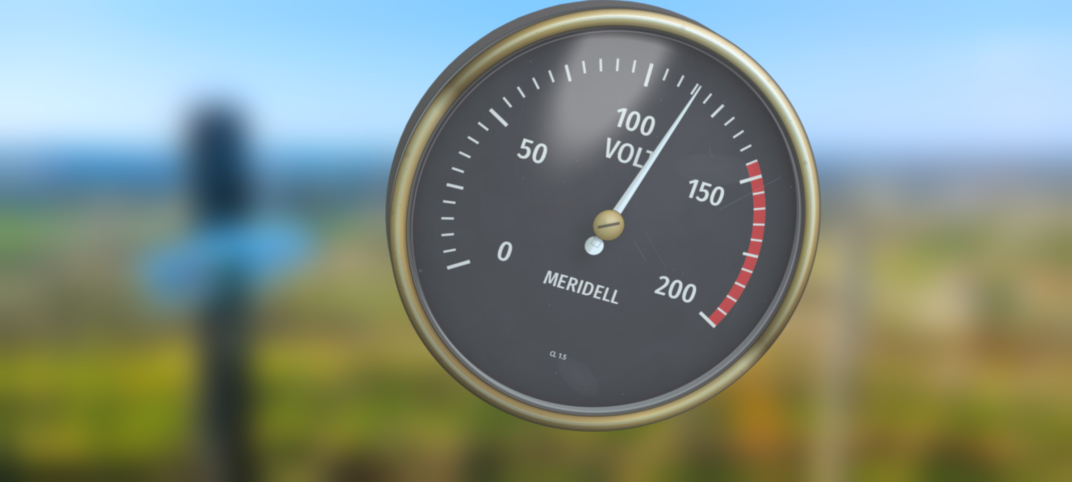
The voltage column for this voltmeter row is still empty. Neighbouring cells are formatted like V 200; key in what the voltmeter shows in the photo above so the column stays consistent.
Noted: V 115
